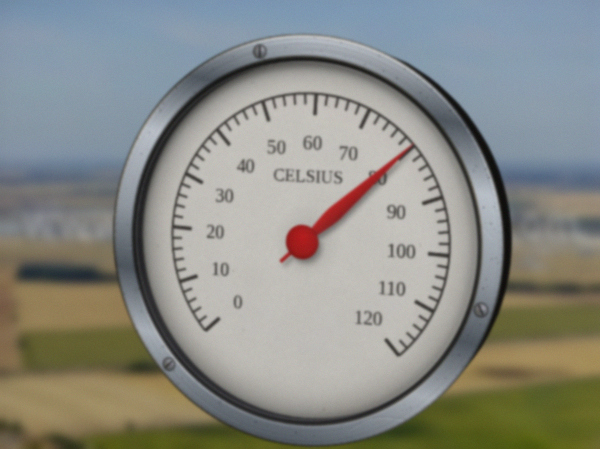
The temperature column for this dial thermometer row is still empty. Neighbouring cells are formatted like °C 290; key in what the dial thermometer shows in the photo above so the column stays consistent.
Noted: °C 80
